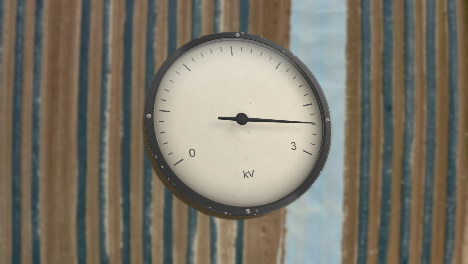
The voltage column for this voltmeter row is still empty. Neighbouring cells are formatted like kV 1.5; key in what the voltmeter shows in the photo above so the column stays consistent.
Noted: kV 2.7
